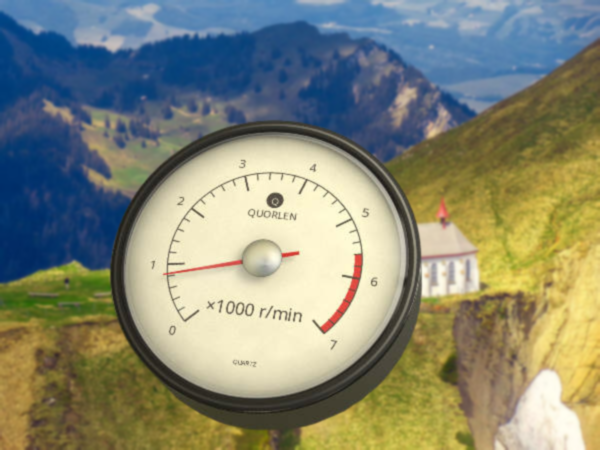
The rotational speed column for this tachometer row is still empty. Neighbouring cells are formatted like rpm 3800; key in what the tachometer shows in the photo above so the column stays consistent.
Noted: rpm 800
